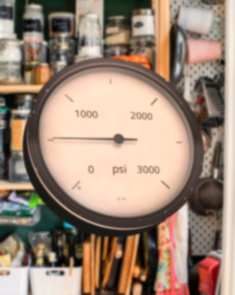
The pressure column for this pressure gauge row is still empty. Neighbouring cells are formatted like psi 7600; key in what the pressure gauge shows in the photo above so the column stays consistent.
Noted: psi 500
